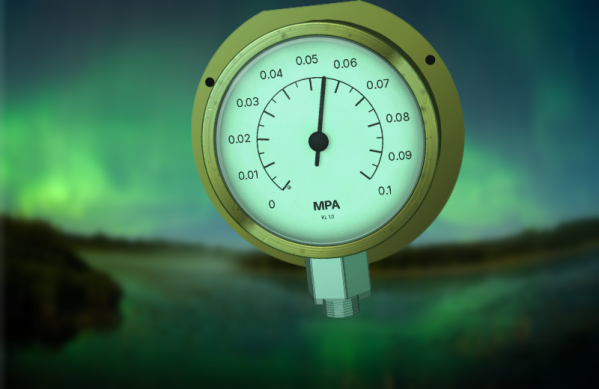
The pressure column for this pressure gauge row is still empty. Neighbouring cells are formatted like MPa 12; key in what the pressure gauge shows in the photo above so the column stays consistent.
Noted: MPa 0.055
